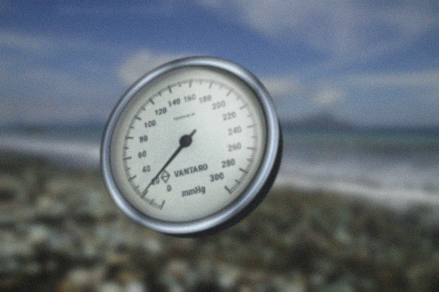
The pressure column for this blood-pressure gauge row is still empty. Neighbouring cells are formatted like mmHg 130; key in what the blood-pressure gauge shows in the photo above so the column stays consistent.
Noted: mmHg 20
